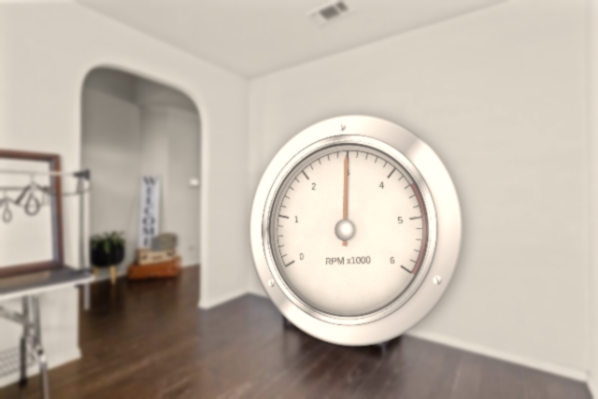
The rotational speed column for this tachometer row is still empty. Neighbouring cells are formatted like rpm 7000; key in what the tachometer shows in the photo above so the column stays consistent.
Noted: rpm 3000
